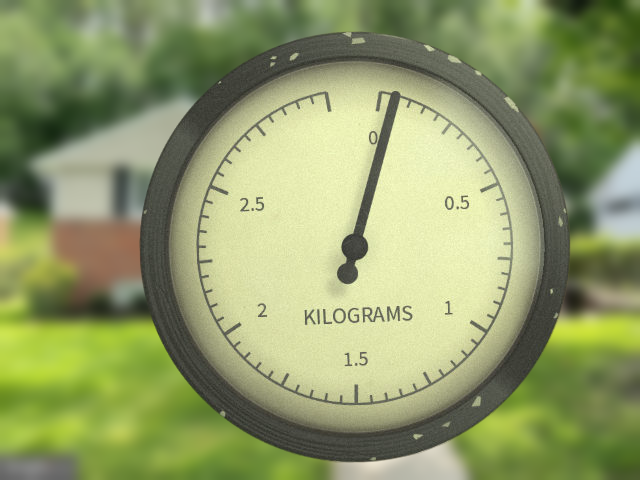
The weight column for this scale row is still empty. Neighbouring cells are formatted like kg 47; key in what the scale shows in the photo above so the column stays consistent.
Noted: kg 0.05
